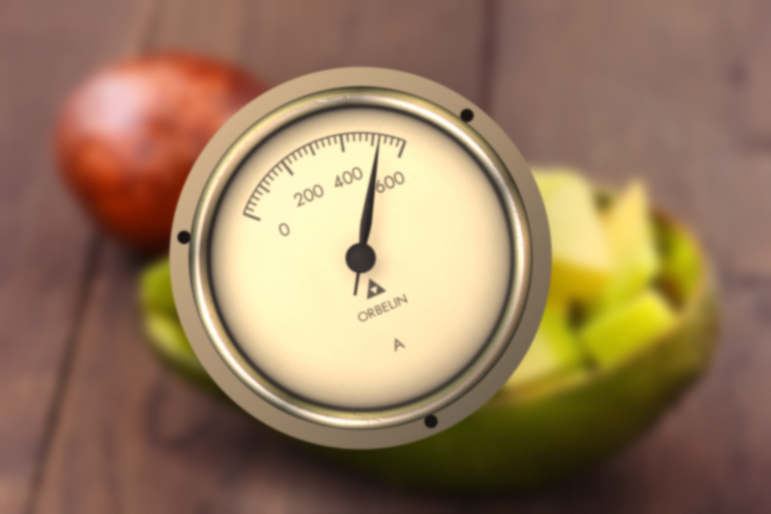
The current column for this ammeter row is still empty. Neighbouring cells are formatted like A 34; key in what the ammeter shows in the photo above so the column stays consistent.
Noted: A 520
